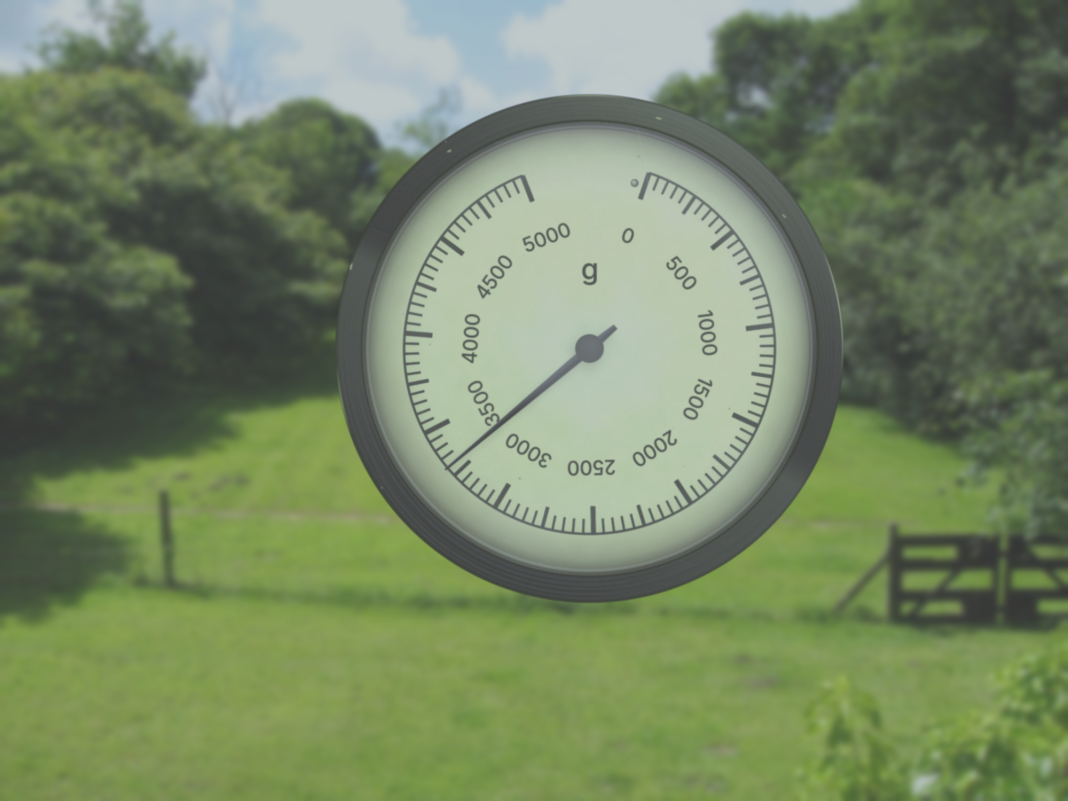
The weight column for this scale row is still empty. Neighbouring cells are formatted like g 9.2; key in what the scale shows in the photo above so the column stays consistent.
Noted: g 3300
